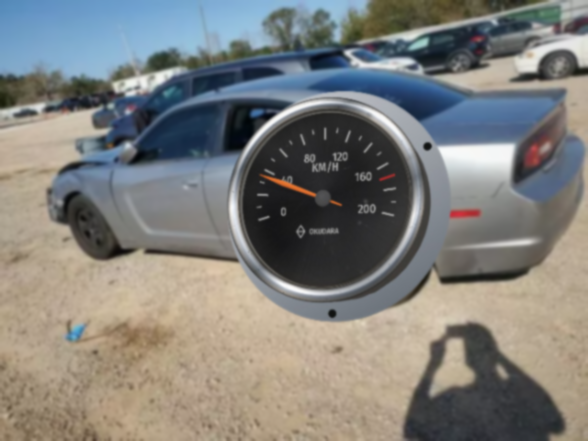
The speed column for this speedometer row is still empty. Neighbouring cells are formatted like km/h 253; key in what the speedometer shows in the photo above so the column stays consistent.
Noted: km/h 35
